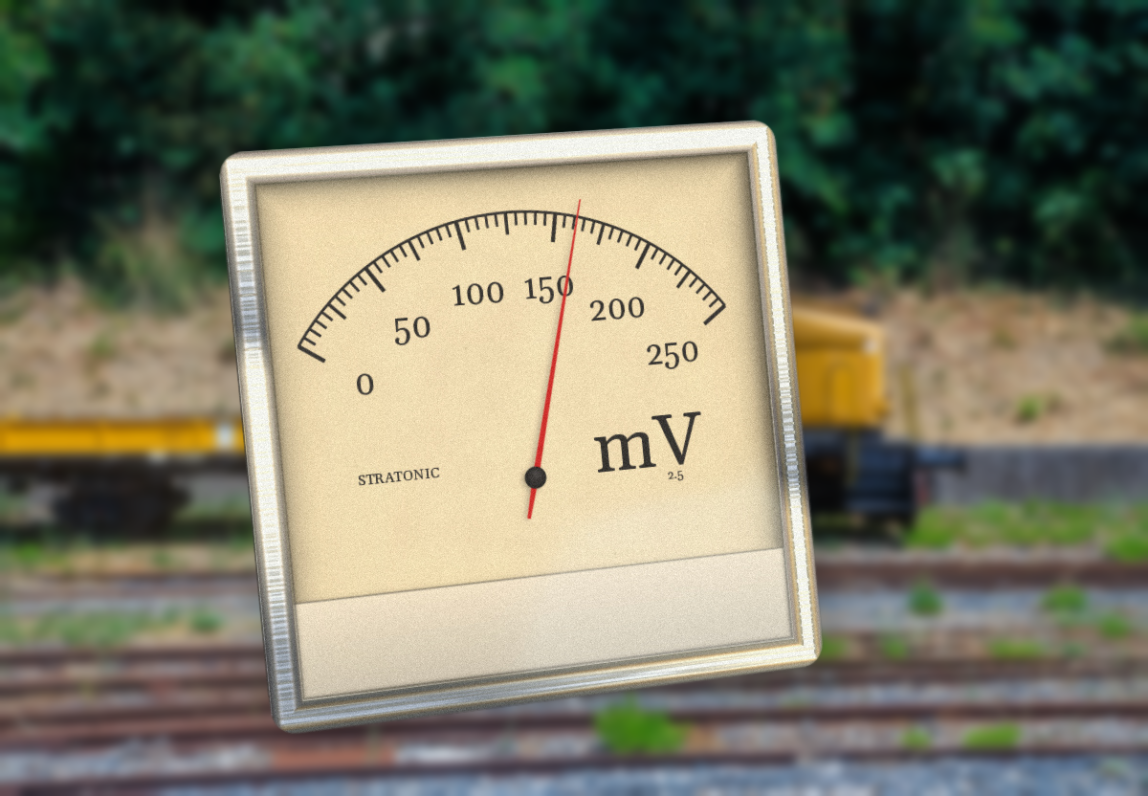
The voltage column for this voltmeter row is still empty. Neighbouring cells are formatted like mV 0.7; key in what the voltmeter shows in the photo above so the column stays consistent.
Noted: mV 160
